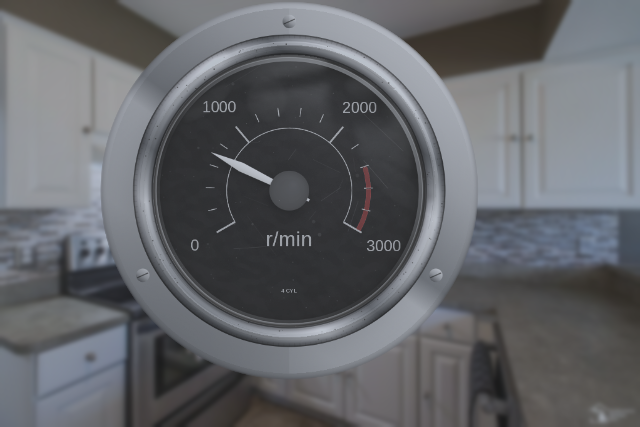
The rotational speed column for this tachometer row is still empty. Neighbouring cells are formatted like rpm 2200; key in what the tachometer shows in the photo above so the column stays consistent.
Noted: rpm 700
